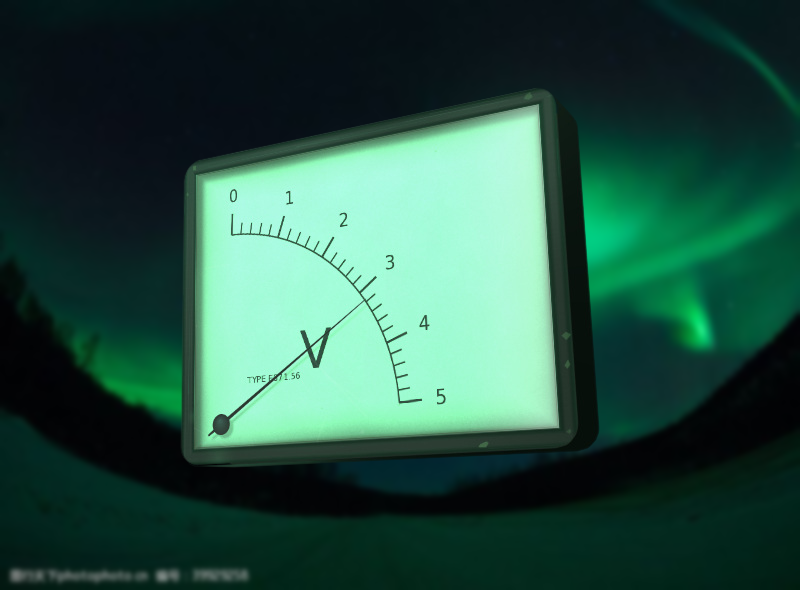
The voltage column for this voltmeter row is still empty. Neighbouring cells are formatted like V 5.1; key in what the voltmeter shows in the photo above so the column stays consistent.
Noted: V 3.2
